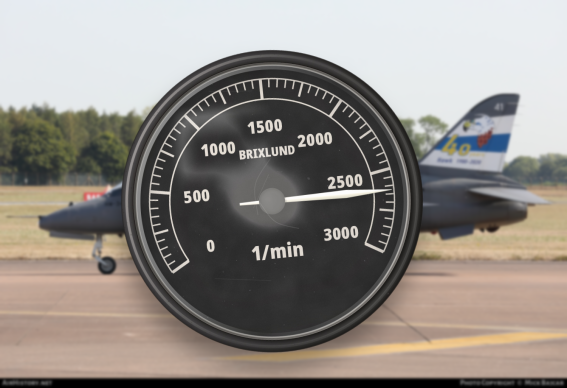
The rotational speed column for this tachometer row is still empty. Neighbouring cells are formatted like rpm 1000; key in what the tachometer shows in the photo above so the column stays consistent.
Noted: rpm 2625
